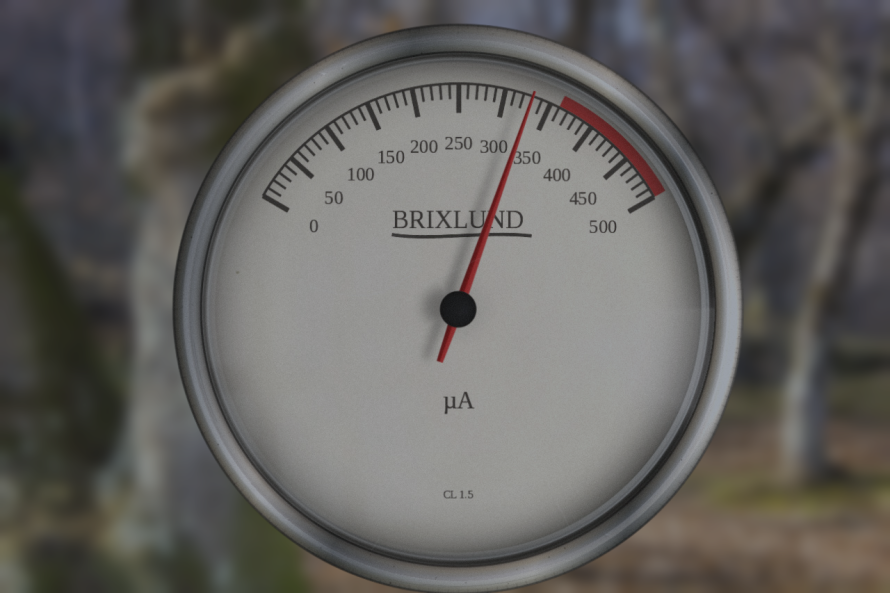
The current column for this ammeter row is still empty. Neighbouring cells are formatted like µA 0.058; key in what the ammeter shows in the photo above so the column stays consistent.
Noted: µA 330
